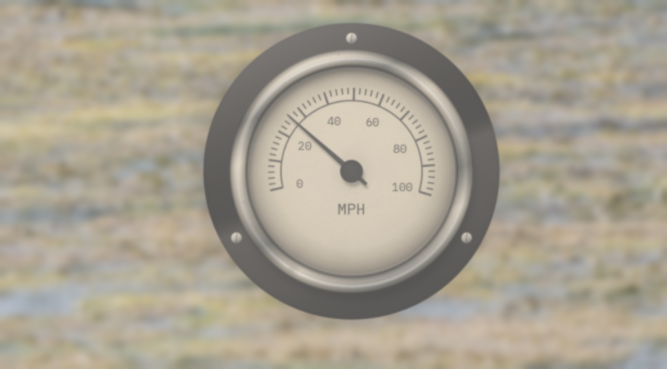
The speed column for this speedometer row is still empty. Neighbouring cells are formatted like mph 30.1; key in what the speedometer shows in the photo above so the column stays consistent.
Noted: mph 26
